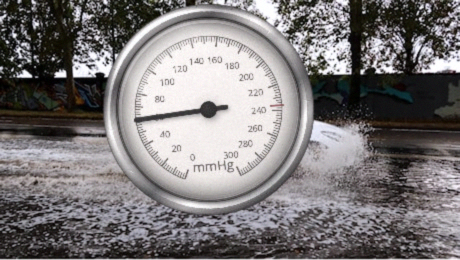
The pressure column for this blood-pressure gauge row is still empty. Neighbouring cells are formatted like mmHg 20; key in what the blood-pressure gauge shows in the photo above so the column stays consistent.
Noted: mmHg 60
